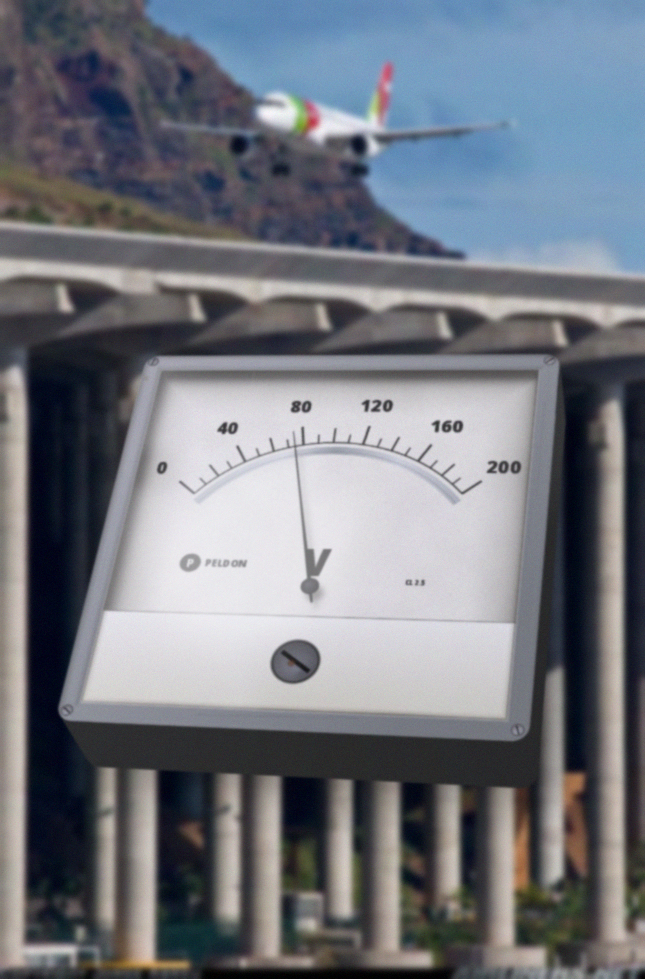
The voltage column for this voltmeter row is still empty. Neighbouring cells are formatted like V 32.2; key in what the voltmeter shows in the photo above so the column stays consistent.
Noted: V 75
